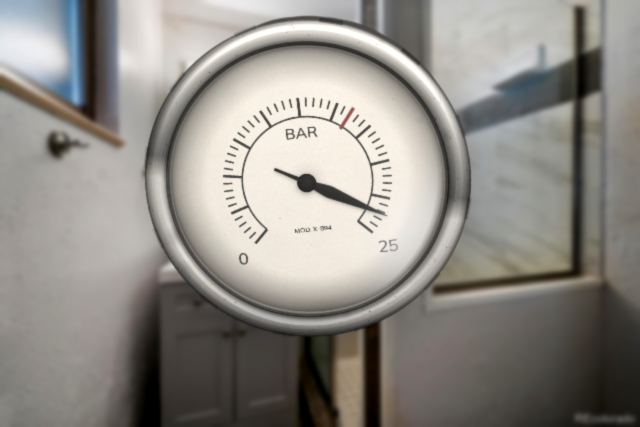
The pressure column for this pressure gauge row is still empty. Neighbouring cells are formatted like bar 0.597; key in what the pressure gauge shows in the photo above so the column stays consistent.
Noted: bar 23.5
